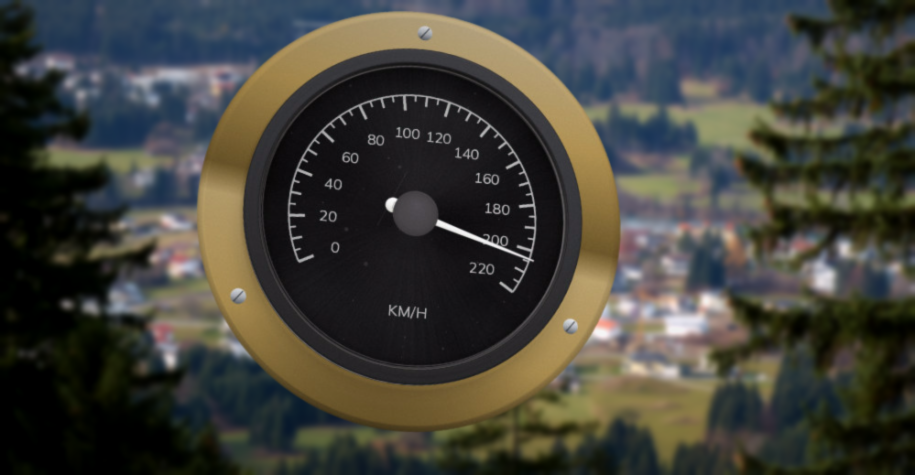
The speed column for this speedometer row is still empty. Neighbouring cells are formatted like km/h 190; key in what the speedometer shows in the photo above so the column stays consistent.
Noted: km/h 205
